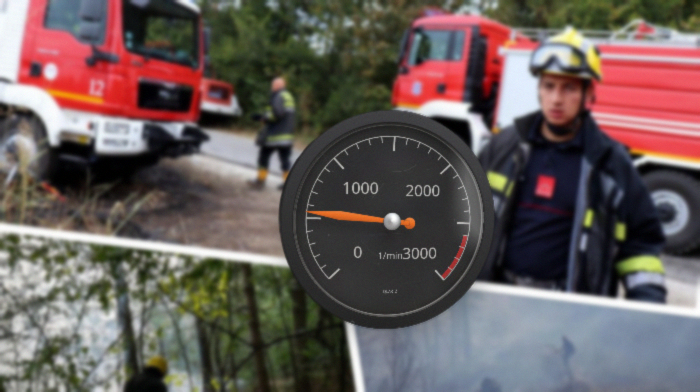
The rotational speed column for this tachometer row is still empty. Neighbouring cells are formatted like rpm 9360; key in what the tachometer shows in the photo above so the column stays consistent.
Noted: rpm 550
